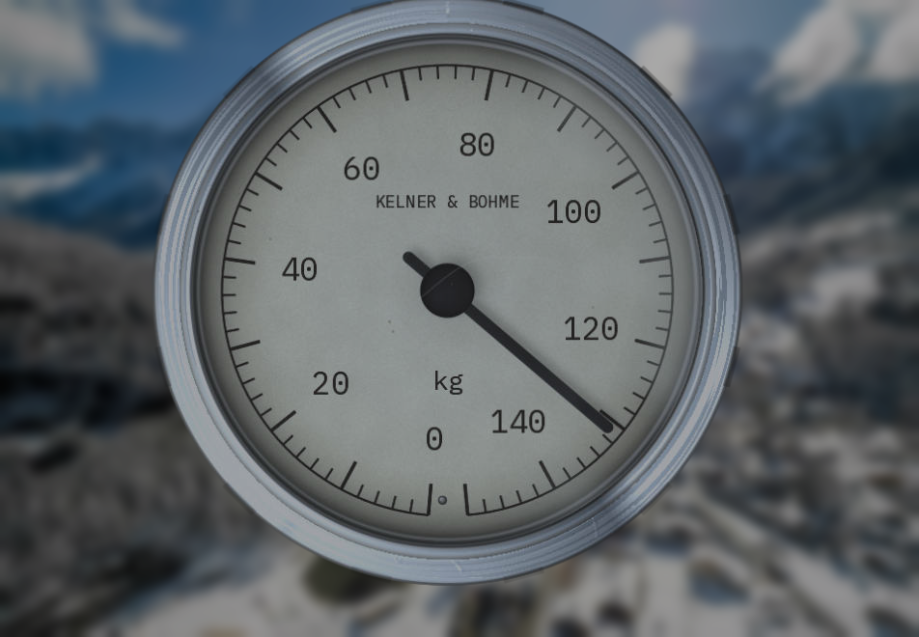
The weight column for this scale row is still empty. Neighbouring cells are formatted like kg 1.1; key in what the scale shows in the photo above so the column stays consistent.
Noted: kg 131
